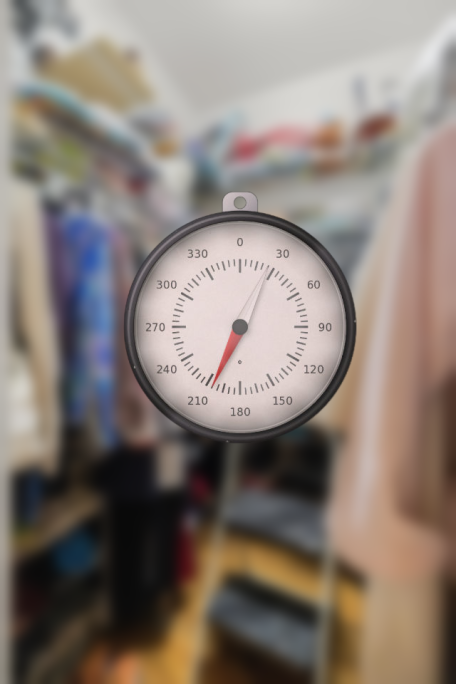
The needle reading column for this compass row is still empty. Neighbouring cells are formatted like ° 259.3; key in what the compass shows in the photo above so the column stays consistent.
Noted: ° 205
